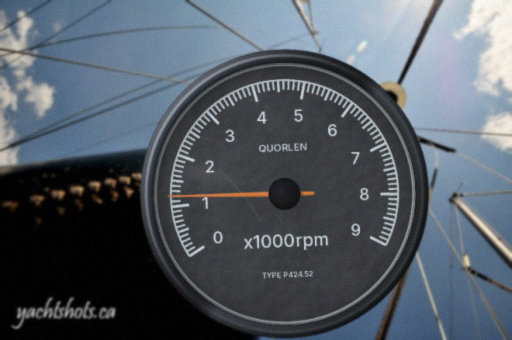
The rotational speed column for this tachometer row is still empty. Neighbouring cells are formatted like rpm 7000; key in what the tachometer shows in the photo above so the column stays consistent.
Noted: rpm 1200
